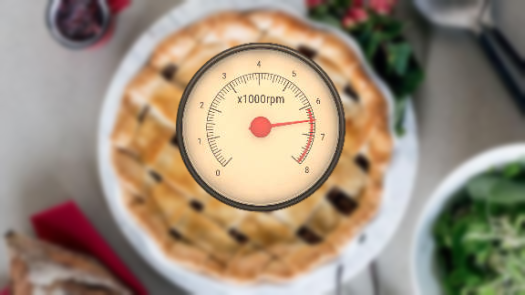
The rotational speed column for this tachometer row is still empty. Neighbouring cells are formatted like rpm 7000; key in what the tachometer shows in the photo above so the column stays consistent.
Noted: rpm 6500
